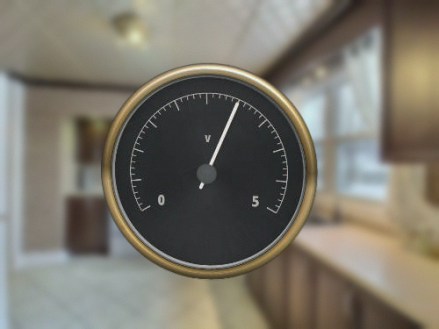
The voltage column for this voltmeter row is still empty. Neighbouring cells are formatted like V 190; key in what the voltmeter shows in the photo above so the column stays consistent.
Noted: V 3
